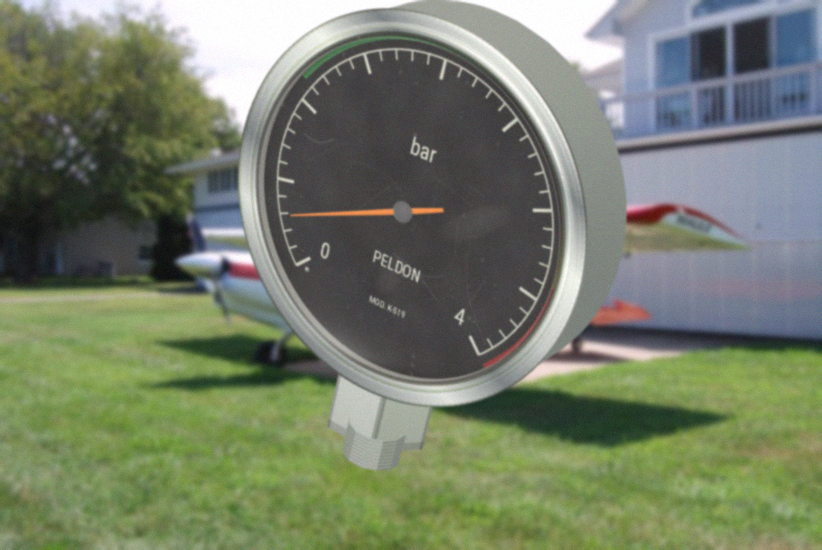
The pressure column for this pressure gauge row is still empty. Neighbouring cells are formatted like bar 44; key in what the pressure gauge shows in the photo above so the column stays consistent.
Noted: bar 0.3
